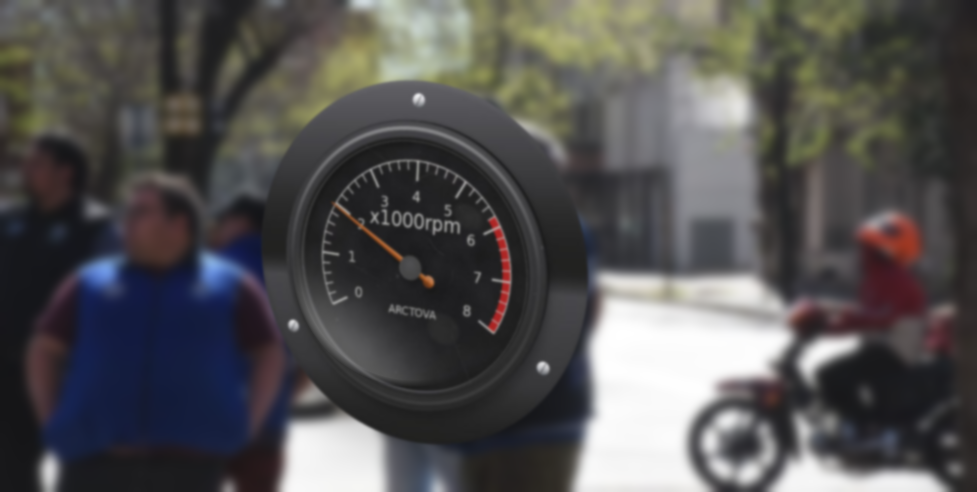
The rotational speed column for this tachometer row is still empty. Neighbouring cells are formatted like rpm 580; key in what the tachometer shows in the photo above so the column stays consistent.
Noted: rpm 2000
